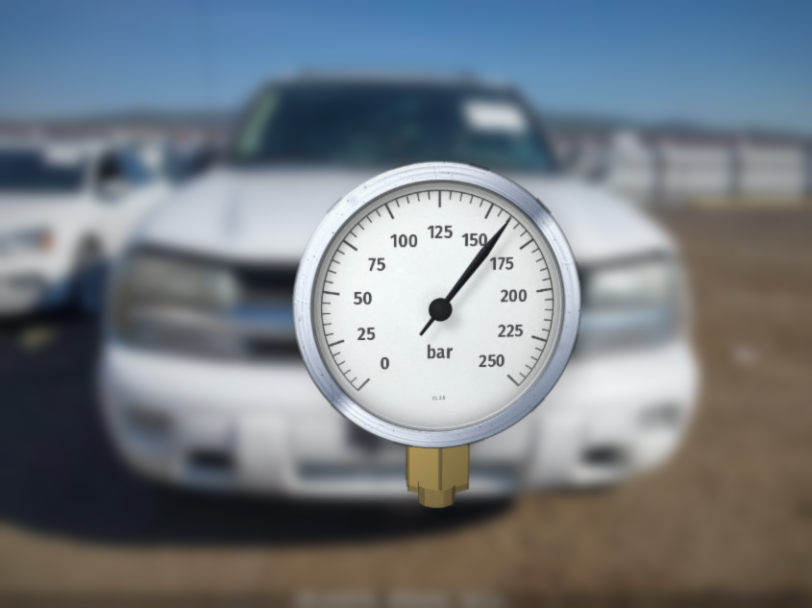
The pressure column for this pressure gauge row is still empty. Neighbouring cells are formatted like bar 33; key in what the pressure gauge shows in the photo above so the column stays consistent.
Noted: bar 160
